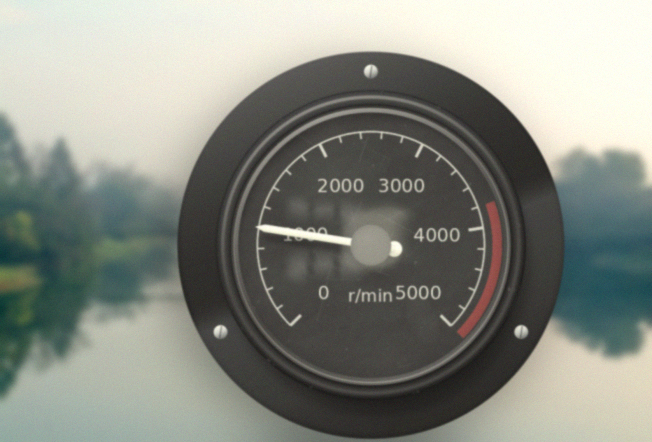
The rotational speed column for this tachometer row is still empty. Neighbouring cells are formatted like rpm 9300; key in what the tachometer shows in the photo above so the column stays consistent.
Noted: rpm 1000
